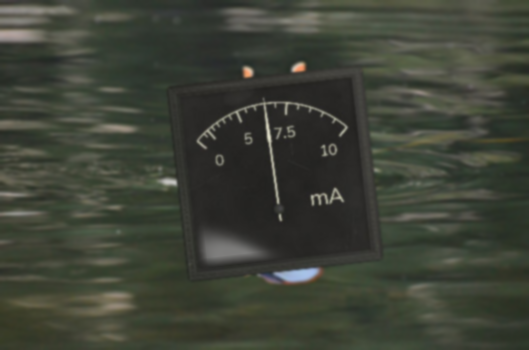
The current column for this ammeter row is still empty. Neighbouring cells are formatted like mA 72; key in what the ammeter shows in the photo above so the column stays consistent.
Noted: mA 6.5
